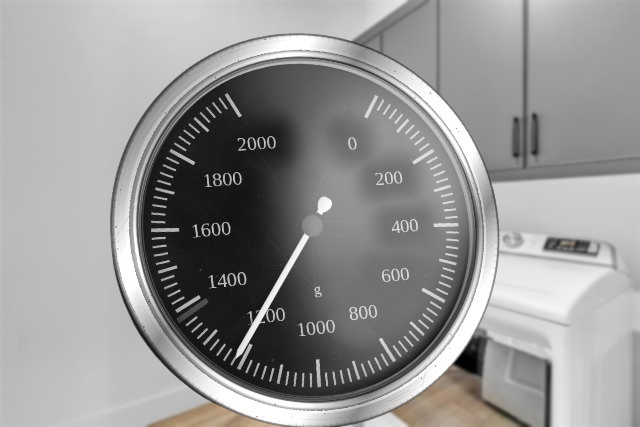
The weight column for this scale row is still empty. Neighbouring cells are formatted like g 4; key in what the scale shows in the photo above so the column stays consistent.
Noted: g 1220
